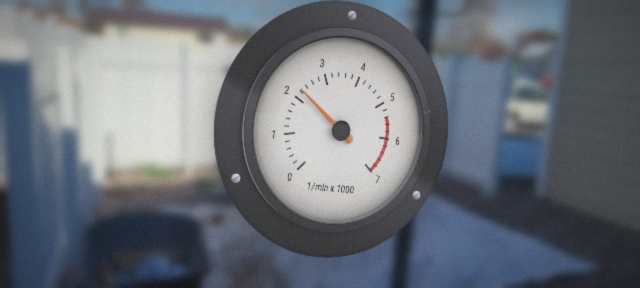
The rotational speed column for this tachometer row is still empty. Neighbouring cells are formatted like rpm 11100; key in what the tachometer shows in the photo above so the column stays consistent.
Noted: rpm 2200
